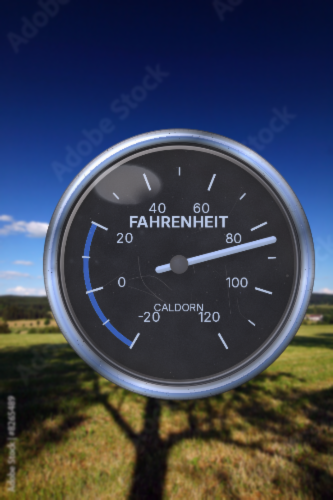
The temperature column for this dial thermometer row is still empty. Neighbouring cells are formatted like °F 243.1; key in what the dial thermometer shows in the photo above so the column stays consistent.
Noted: °F 85
